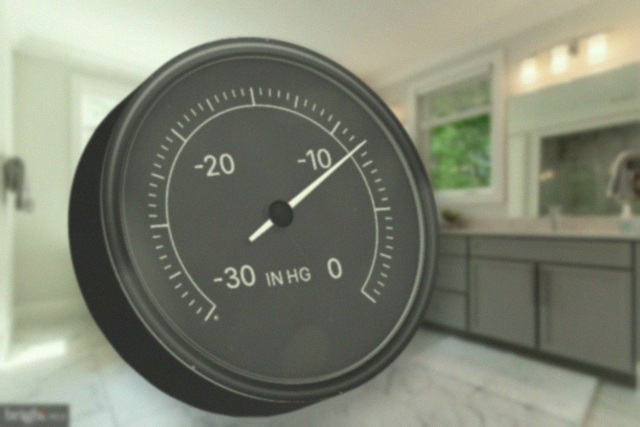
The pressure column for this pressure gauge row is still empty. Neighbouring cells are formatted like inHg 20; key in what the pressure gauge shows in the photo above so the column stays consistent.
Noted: inHg -8.5
